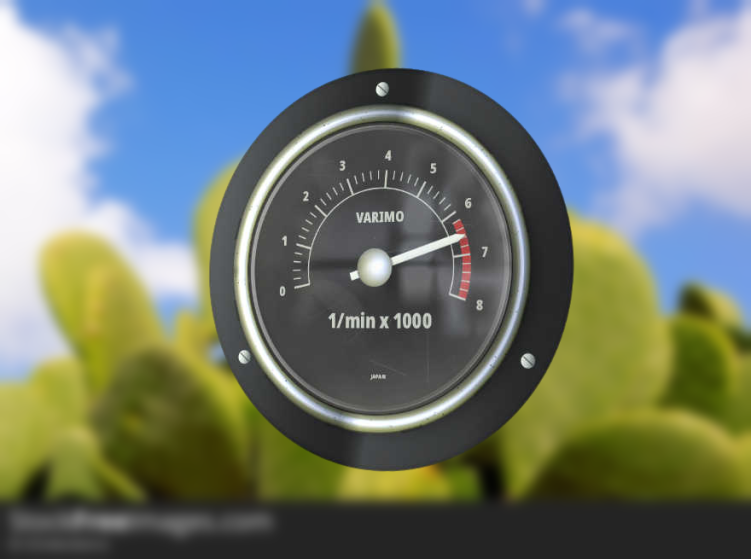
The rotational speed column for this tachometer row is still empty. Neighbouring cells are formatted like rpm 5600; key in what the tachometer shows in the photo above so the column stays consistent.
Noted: rpm 6600
